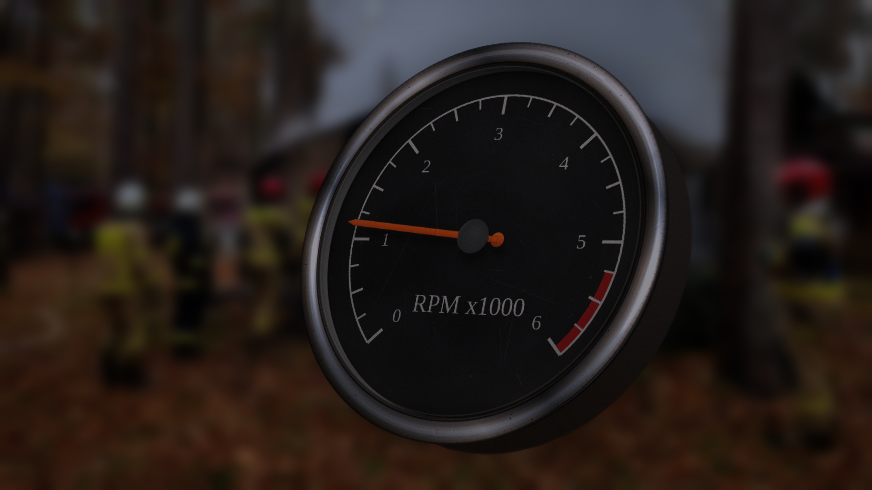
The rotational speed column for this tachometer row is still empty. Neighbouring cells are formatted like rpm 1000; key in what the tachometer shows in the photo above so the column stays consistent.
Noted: rpm 1125
